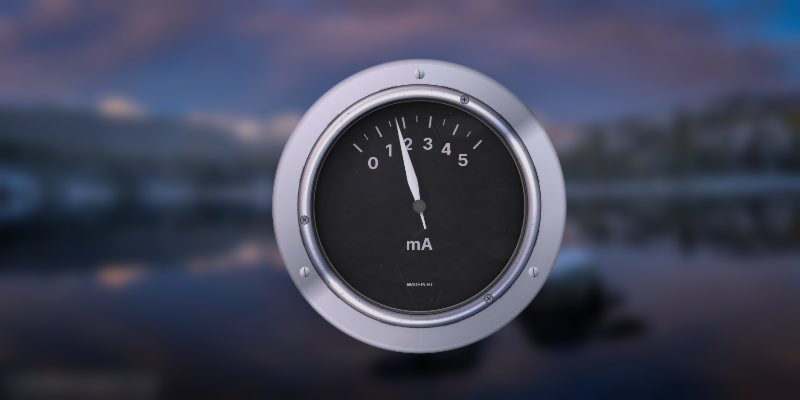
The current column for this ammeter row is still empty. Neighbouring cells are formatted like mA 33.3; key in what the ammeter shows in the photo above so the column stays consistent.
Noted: mA 1.75
